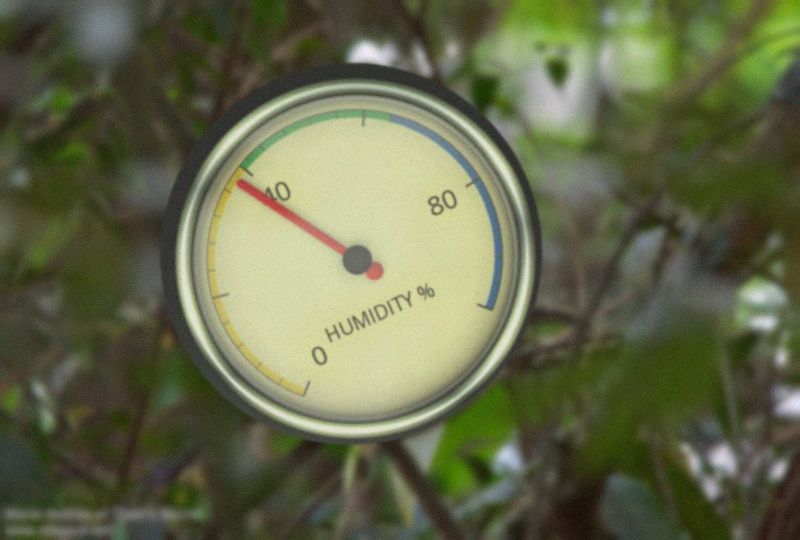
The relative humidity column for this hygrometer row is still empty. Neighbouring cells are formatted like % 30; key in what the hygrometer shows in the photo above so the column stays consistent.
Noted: % 38
